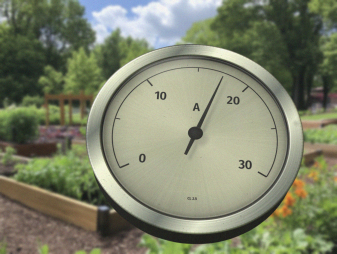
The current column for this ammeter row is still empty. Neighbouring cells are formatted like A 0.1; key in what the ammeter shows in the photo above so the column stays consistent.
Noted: A 17.5
